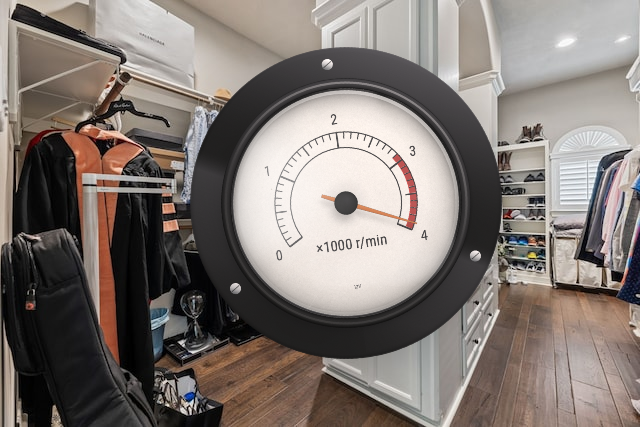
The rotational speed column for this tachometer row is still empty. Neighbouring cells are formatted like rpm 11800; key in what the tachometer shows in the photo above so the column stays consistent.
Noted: rpm 3900
